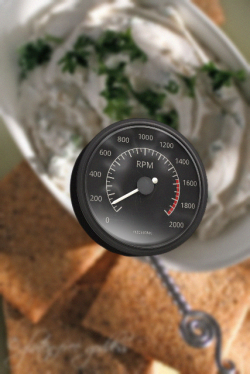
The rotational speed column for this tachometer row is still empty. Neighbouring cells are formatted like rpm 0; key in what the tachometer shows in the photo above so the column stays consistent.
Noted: rpm 100
